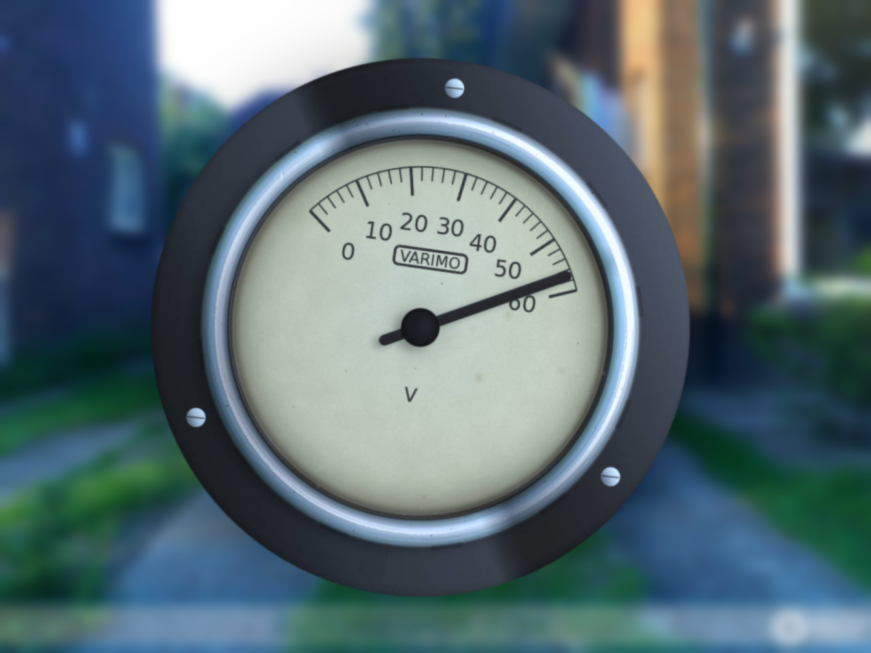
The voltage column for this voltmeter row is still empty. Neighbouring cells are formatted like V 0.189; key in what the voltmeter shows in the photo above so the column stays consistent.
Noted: V 57
